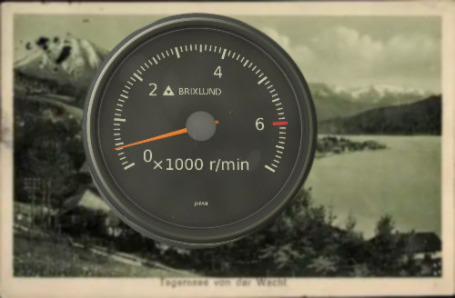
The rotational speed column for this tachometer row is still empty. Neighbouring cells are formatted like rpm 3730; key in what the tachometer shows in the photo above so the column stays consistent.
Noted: rpm 400
